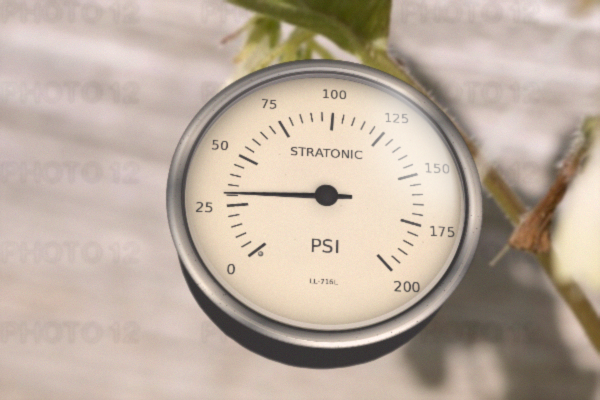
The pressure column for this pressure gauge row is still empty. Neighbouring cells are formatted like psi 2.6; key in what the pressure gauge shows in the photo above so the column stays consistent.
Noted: psi 30
